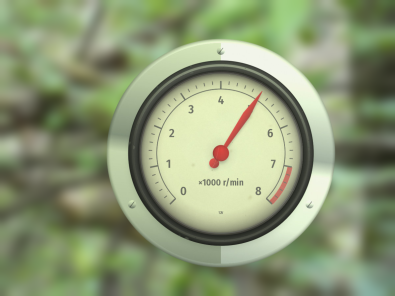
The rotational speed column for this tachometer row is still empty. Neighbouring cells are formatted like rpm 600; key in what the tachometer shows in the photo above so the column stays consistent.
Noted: rpm 5000
